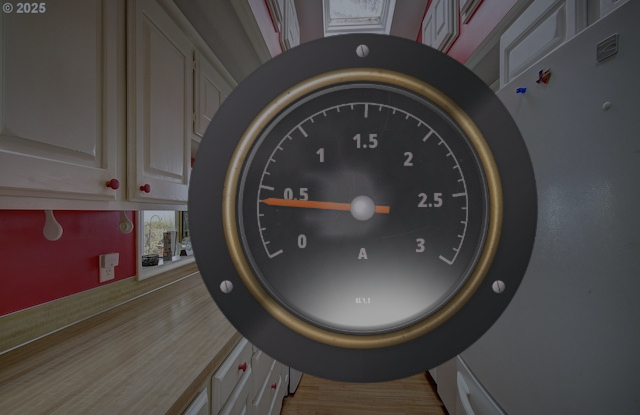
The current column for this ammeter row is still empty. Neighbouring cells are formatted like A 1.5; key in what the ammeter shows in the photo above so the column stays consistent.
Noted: A 0.4
